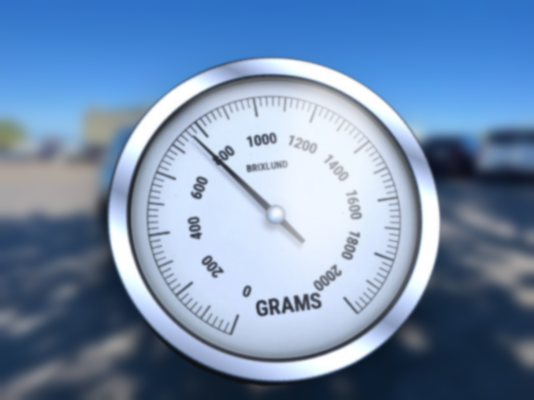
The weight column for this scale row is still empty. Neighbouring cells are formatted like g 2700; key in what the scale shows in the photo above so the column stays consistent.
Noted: g 760
